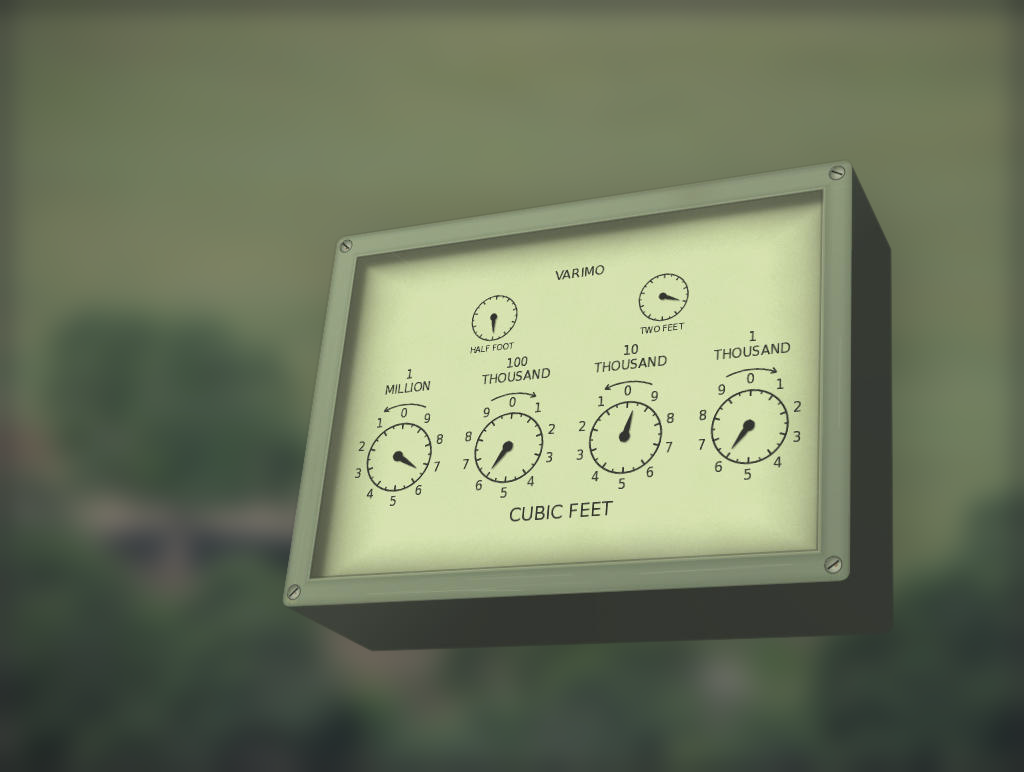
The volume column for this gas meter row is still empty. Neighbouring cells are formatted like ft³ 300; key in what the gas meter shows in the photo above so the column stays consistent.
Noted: ft³ 659600
